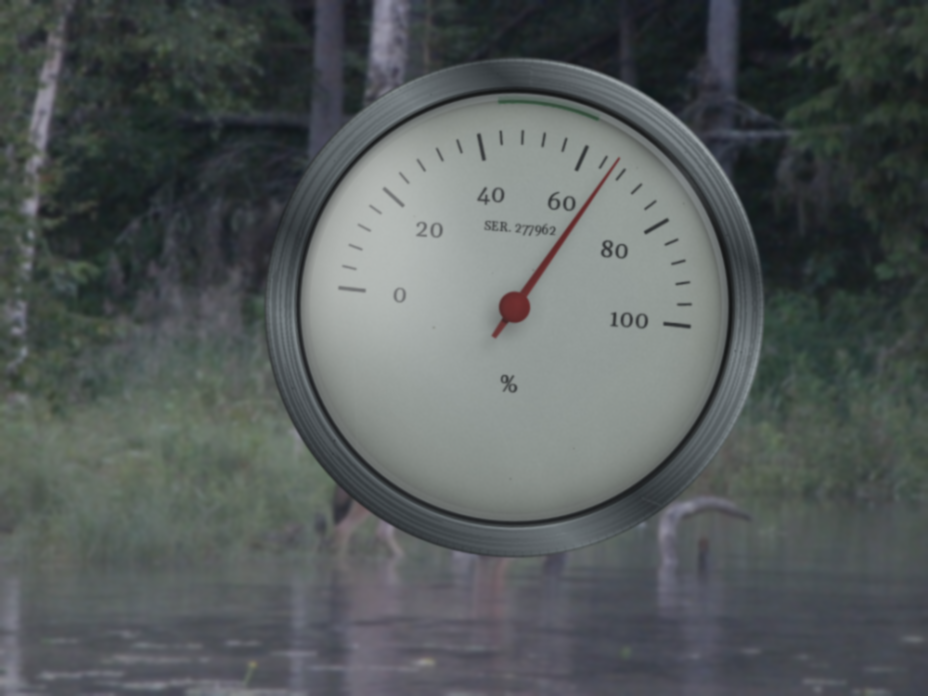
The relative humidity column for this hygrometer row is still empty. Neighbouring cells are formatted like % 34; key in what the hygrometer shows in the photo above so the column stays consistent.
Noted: % 66
